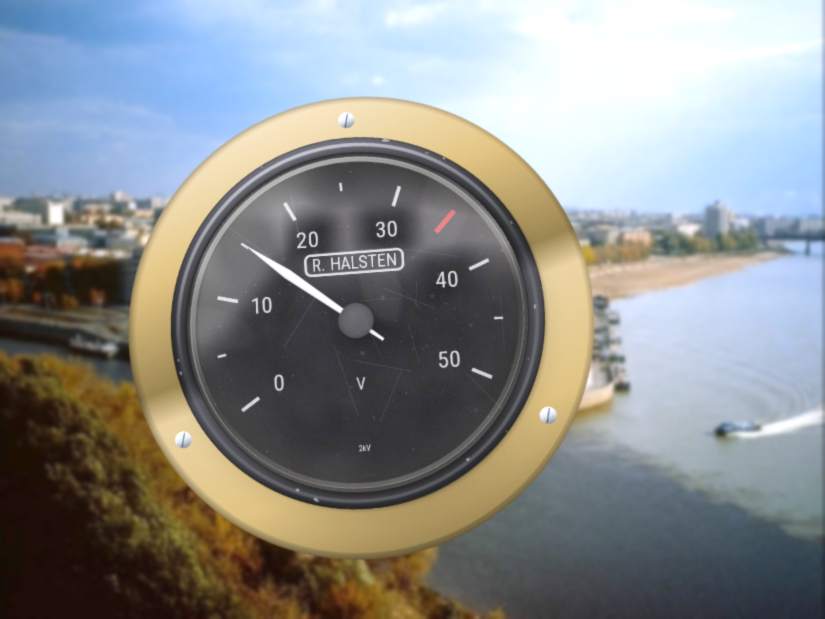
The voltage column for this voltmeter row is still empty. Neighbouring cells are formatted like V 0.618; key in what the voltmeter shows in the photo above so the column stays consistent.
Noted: V 15
